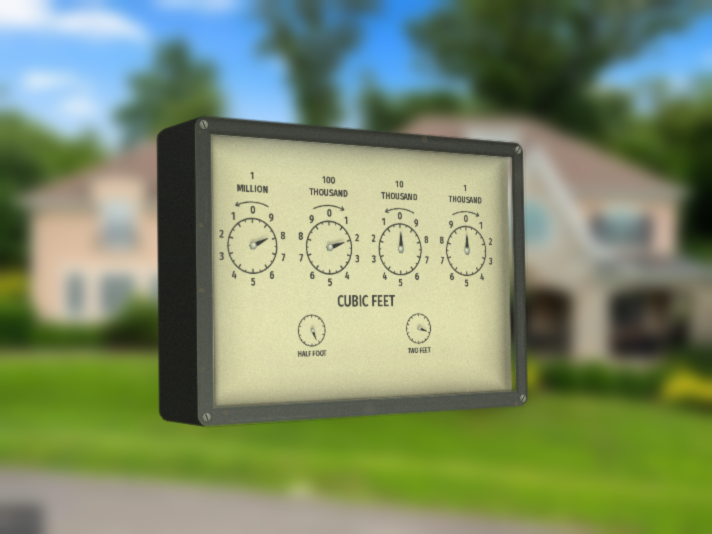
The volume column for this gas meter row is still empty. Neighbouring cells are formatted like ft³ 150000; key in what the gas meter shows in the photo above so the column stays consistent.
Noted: ft³ 820000
